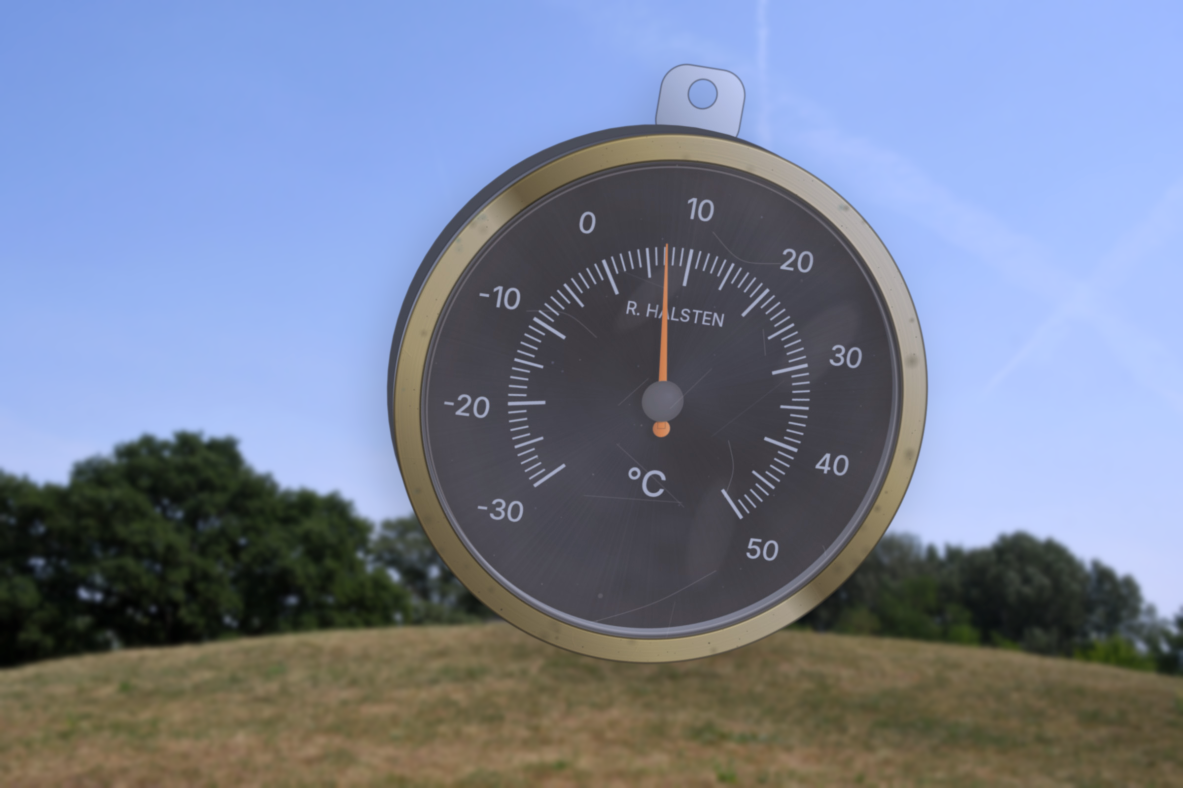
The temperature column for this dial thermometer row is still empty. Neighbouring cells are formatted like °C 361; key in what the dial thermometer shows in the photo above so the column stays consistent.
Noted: °C 7
